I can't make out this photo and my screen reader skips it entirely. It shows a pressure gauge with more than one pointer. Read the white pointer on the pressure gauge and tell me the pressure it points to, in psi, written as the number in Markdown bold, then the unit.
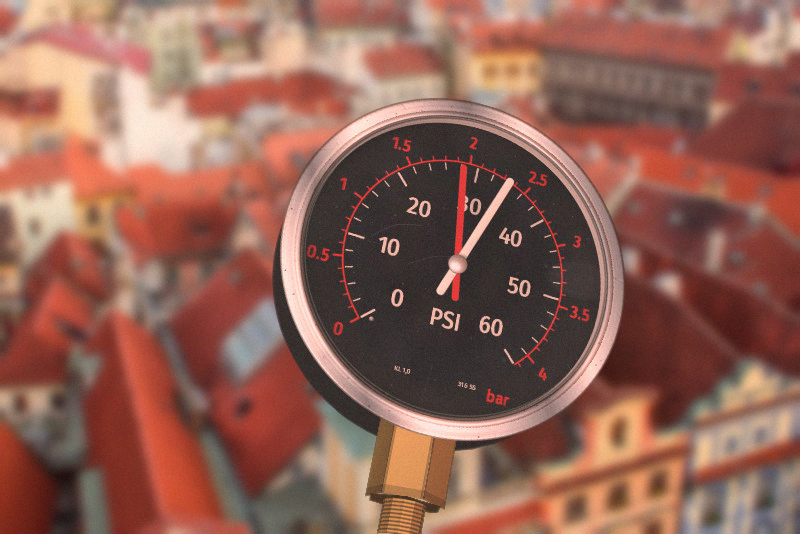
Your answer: **34** psi
